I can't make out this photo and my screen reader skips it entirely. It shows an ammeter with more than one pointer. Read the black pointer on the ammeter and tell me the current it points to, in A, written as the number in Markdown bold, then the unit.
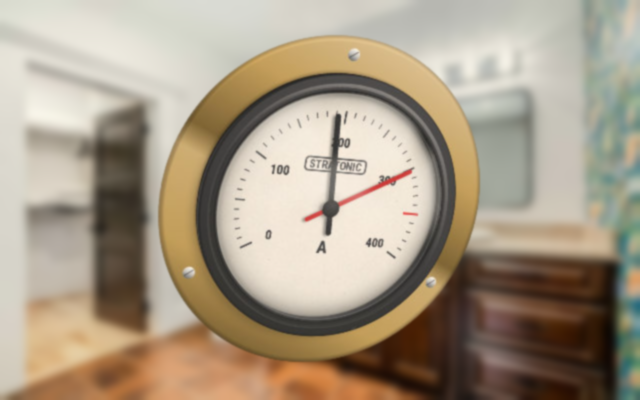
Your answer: **190** A
